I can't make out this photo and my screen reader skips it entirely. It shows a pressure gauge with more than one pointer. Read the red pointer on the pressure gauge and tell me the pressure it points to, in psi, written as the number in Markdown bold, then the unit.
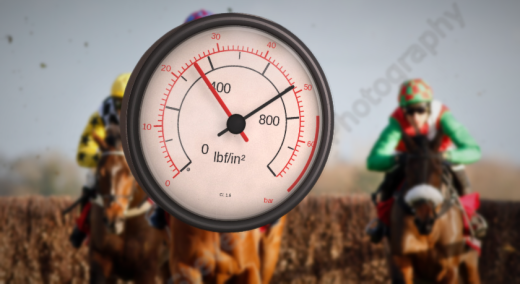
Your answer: **350** psi
